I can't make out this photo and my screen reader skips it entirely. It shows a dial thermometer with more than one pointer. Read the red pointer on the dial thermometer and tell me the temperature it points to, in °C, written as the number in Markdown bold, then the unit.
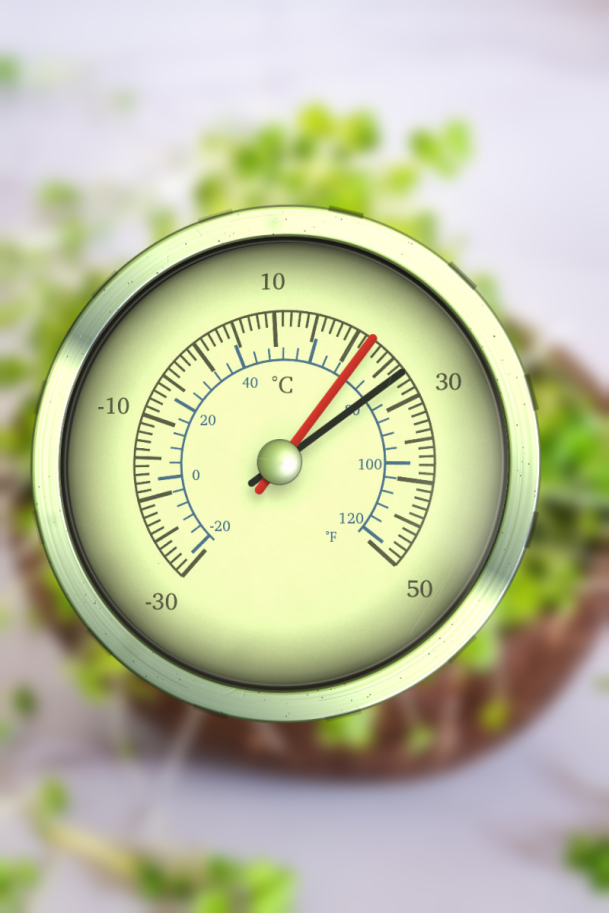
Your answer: **22** °C
